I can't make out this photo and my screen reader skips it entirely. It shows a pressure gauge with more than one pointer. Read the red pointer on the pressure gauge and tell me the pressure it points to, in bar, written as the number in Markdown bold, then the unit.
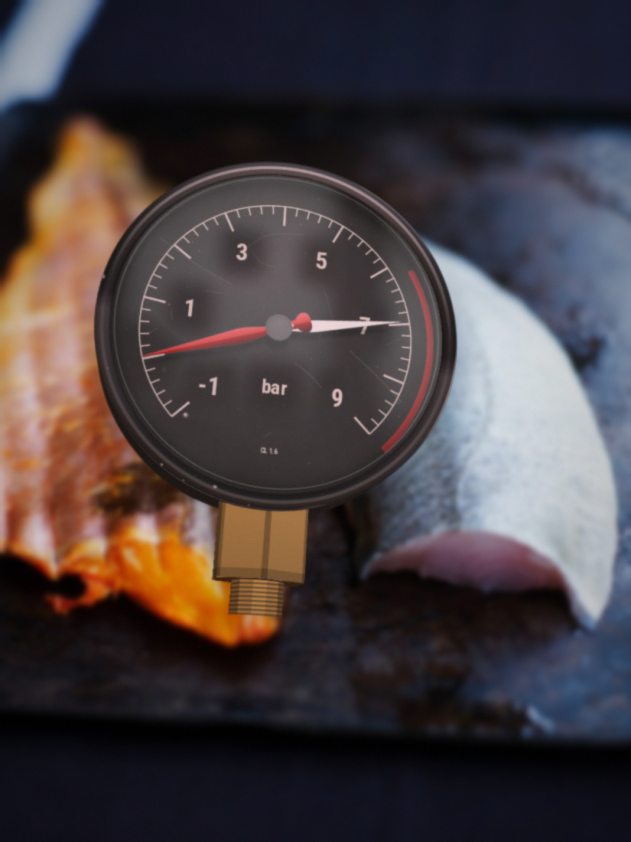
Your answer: **0** bar
